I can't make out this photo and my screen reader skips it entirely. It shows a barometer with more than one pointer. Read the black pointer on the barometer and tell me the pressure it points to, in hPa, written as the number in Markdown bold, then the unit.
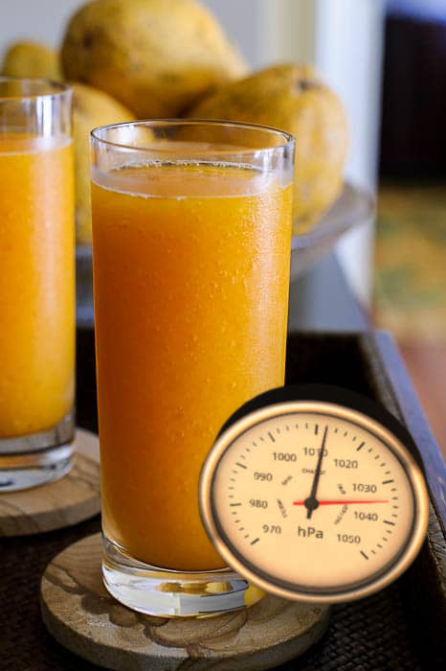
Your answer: **1012** hPa
